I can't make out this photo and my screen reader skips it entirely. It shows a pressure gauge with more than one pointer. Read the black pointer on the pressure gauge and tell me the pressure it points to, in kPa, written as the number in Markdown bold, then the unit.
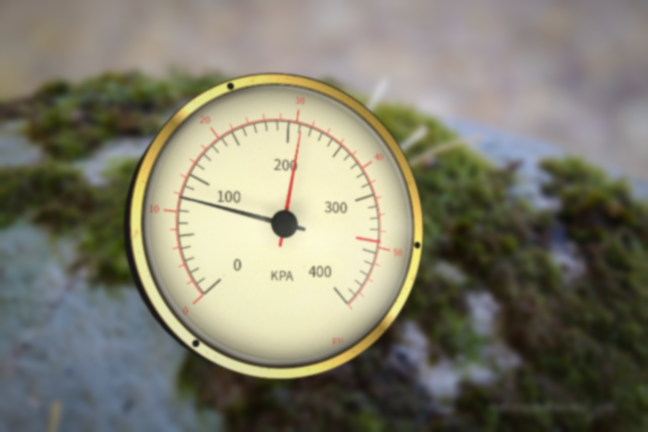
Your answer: **80** kPa
